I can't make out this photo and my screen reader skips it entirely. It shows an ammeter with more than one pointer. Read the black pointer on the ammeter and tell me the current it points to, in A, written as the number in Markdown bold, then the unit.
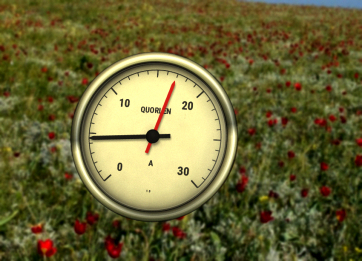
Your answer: **4.5** A
